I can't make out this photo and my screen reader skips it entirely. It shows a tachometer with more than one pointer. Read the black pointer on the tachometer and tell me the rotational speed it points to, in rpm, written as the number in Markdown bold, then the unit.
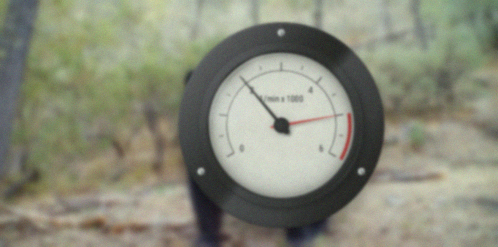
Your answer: **2000** rpm
